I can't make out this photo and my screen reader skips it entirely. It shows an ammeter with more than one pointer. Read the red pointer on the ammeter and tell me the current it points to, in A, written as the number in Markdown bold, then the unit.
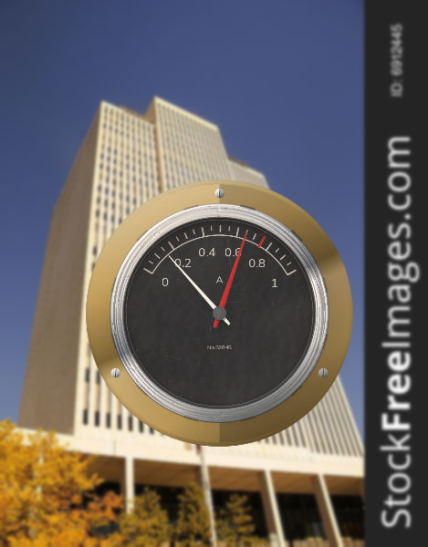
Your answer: **0.65** A
